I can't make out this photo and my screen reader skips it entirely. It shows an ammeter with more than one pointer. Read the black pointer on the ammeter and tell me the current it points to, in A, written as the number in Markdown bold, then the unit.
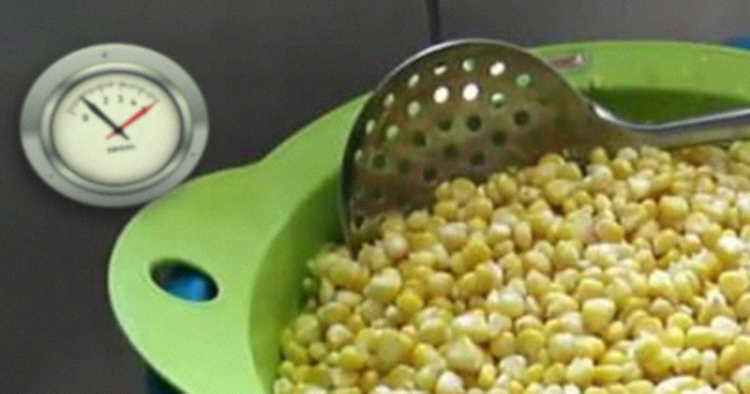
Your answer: **1** A
